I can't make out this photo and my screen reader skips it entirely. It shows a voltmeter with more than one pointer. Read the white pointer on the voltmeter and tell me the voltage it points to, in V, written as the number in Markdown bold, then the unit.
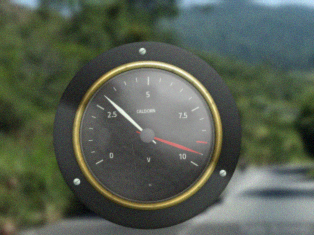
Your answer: **3** V
